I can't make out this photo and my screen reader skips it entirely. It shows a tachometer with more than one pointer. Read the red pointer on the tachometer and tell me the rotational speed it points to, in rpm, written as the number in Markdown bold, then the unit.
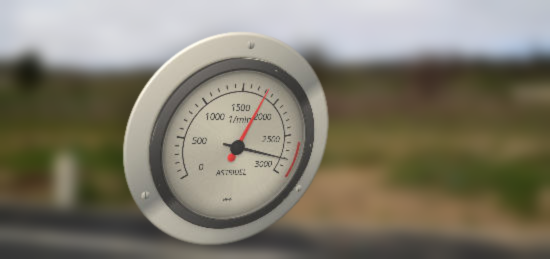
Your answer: **1800** rpm
